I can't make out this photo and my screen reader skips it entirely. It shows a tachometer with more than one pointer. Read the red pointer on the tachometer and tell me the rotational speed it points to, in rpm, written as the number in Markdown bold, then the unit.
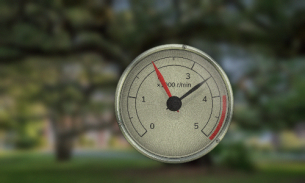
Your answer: **2000** rpm
